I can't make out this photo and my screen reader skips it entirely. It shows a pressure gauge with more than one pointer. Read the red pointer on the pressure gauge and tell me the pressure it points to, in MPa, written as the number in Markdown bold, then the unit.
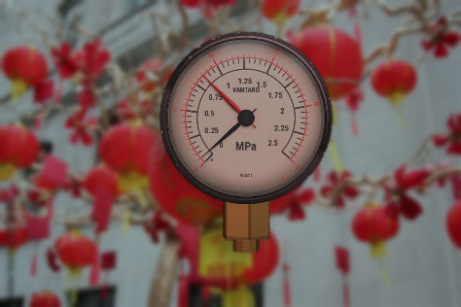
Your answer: **0.85** MPa
